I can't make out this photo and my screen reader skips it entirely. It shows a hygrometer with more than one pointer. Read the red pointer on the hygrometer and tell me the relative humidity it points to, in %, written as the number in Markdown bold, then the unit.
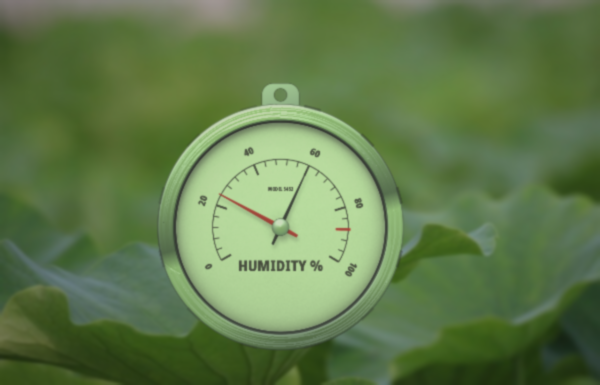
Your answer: **24** %
